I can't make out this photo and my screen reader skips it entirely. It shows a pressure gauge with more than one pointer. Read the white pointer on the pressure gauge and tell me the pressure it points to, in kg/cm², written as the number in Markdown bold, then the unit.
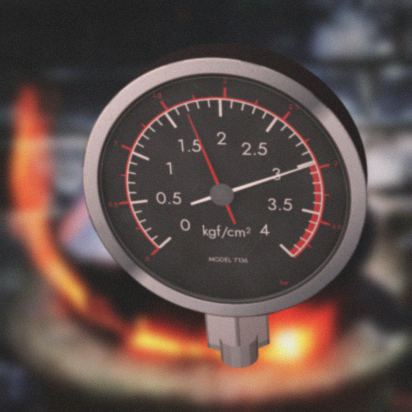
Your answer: **3** kg/cm²
